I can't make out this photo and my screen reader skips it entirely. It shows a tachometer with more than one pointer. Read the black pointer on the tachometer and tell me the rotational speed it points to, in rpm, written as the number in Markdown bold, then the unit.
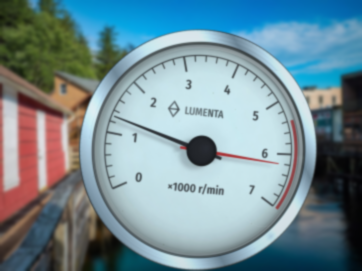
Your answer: **1300** rpm
